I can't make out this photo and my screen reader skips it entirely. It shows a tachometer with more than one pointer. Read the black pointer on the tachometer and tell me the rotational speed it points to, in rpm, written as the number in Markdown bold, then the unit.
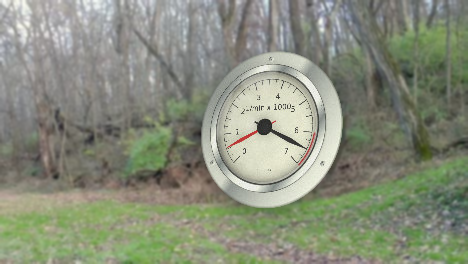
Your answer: **6500** rpm
